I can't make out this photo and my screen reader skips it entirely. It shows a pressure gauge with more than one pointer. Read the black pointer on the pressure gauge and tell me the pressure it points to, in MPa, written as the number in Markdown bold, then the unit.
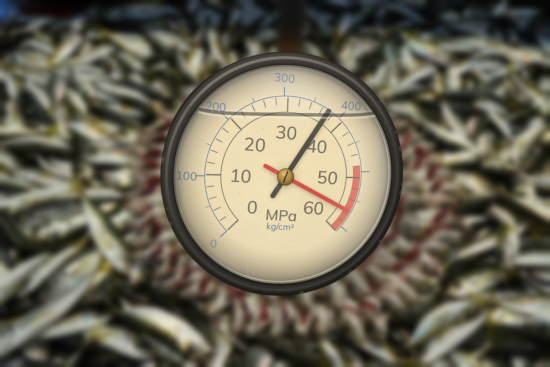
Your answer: **37** MPa
